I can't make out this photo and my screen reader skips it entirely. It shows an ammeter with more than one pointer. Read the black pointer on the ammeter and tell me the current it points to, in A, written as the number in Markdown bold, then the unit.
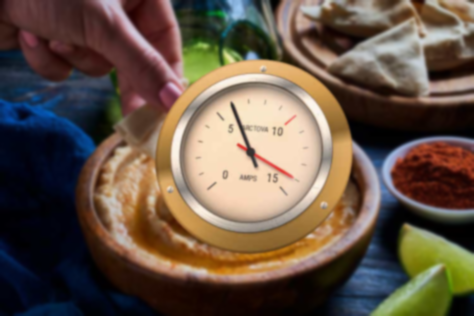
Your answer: **6** A
